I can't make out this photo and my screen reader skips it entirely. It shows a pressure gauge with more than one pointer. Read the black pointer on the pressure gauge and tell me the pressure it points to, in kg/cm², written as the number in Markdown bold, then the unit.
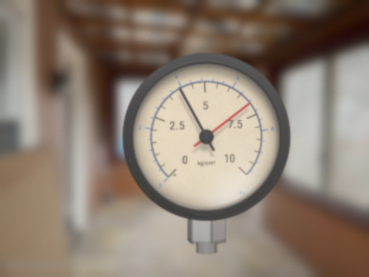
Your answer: **4** kg/cm²
